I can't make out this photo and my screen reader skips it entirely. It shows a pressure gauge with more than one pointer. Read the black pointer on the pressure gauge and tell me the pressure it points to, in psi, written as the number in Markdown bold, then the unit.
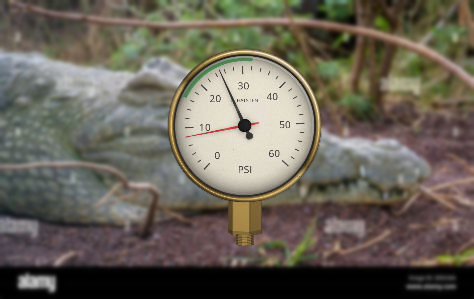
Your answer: **25** psi
